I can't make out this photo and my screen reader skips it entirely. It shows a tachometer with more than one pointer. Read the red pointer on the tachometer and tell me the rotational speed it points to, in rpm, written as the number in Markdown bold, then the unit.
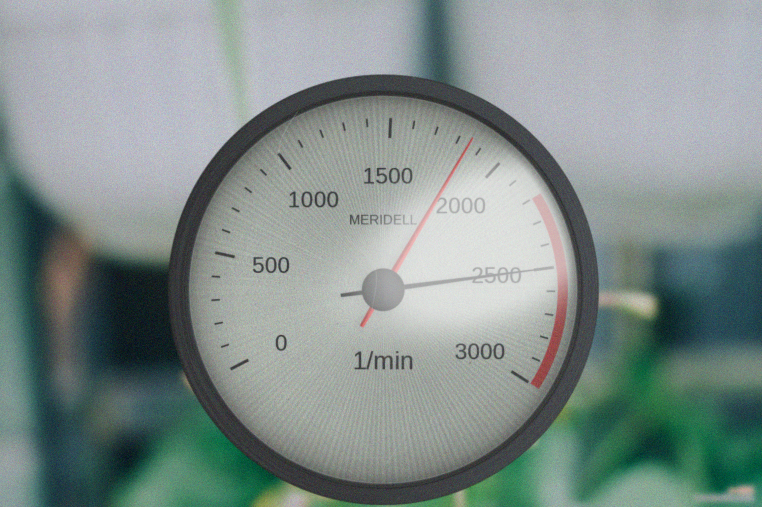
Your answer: **1850** rpm
